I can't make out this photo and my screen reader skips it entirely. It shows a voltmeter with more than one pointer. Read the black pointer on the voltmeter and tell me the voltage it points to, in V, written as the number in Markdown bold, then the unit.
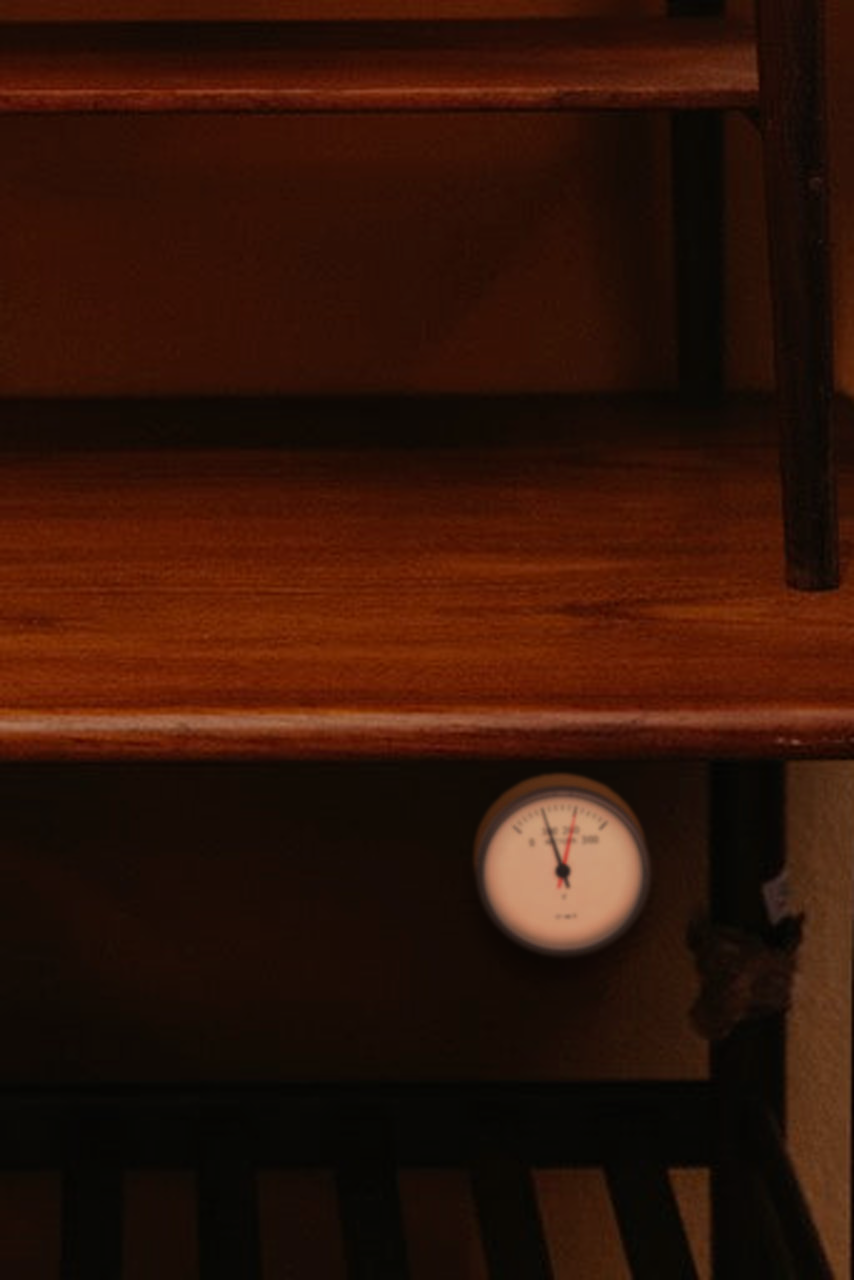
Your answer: **100** V
